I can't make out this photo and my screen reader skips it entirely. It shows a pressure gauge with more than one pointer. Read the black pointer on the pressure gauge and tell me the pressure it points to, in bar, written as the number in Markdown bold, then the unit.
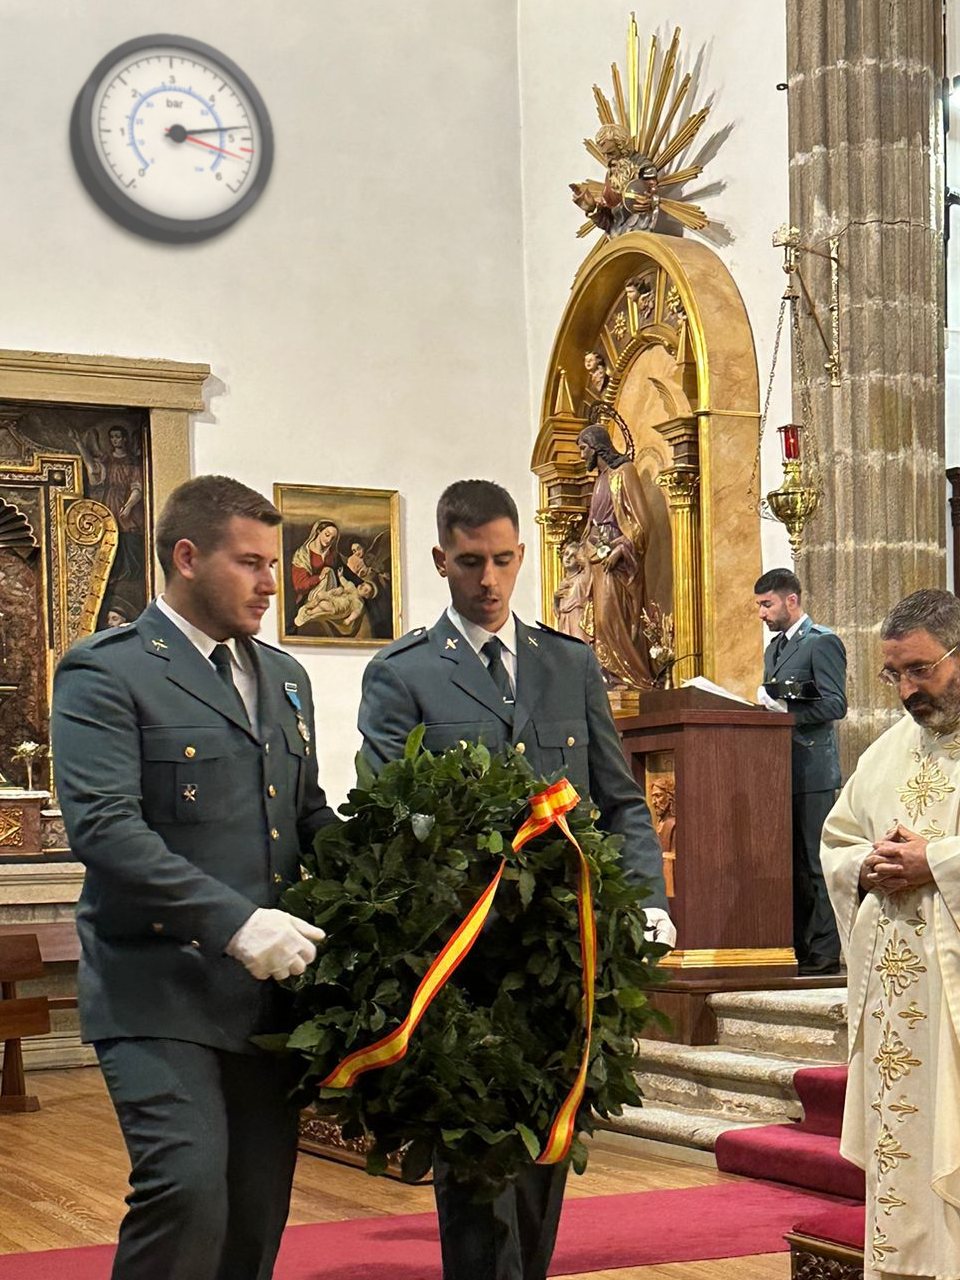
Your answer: **4.8** bar
